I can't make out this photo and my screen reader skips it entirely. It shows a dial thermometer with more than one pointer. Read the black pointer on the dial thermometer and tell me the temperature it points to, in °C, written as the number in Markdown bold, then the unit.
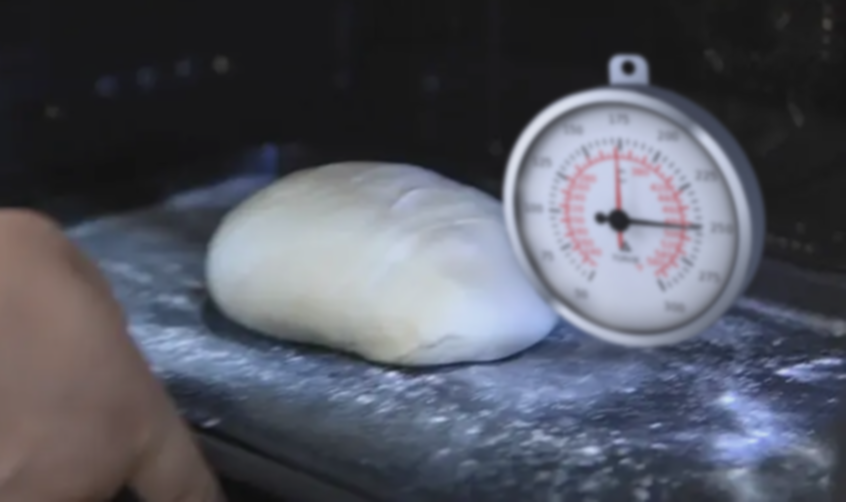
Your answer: **250** °C
